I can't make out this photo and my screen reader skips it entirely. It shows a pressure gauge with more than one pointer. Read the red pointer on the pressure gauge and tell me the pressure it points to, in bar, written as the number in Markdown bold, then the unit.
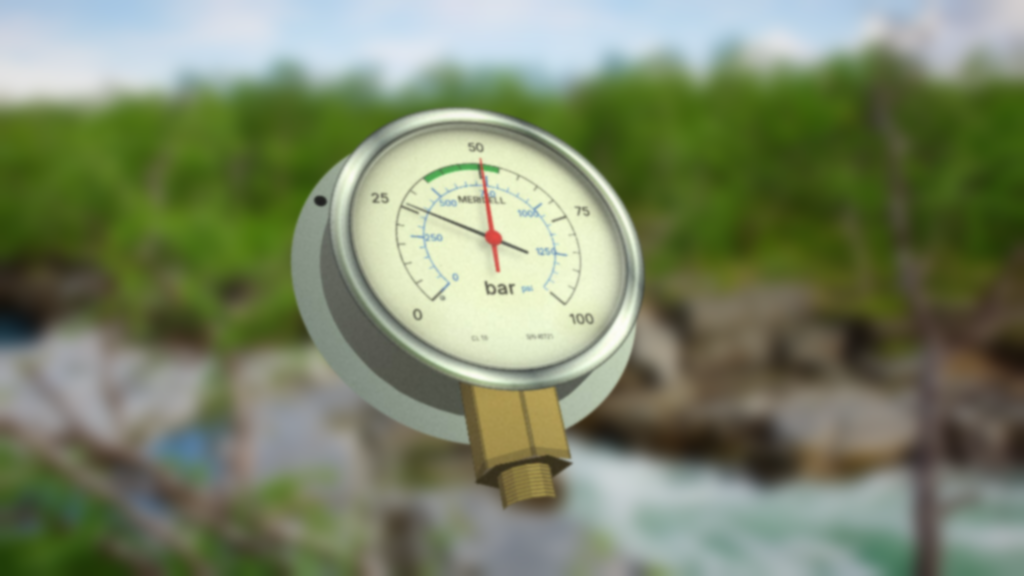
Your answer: **50** bar
